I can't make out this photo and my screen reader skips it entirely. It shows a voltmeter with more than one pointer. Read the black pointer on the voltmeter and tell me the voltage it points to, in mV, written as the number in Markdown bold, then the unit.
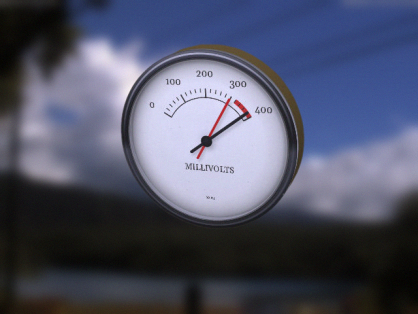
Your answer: **380** mV
